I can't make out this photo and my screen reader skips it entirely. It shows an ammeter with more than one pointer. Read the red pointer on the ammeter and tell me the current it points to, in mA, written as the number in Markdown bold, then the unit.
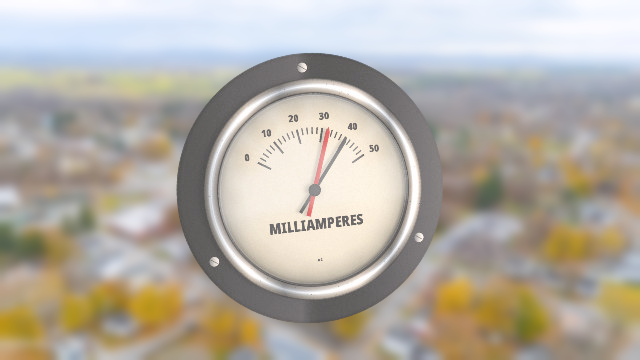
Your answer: **32** mA
